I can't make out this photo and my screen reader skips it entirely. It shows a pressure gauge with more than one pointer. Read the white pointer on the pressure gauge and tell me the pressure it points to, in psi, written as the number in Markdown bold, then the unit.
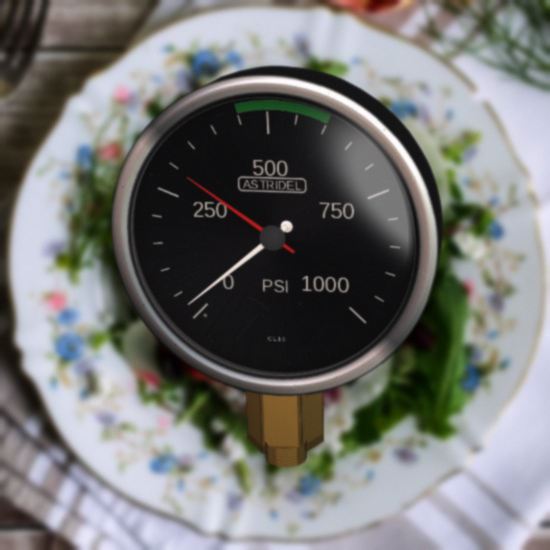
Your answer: **25** psi
